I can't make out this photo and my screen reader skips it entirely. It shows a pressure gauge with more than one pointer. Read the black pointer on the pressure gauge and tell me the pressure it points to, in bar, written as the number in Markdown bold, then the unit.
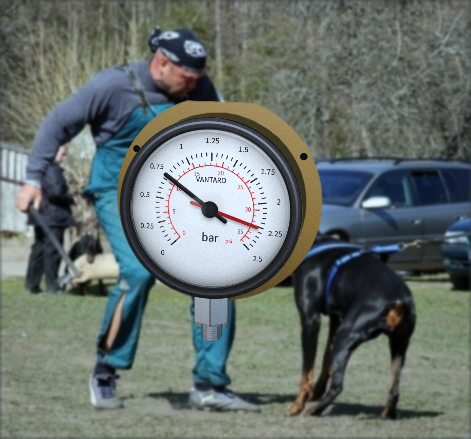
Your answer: **0.75** bar
